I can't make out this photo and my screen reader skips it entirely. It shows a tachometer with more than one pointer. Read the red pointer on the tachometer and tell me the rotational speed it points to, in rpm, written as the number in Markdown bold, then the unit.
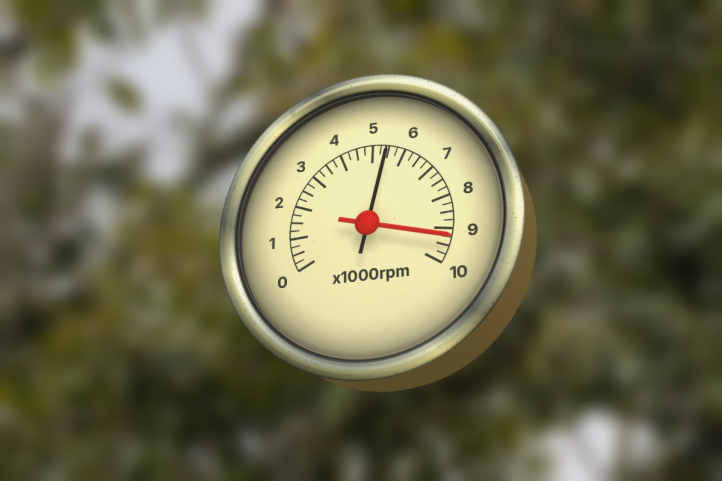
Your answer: **9250** rpm
